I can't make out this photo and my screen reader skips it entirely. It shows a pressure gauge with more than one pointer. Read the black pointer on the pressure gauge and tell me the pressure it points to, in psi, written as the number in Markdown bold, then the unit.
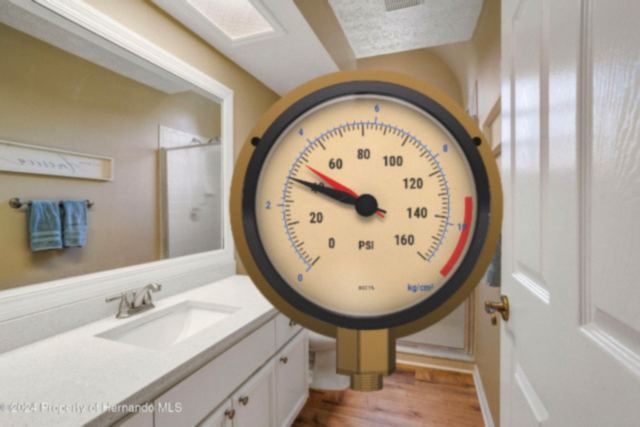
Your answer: **40** psi
